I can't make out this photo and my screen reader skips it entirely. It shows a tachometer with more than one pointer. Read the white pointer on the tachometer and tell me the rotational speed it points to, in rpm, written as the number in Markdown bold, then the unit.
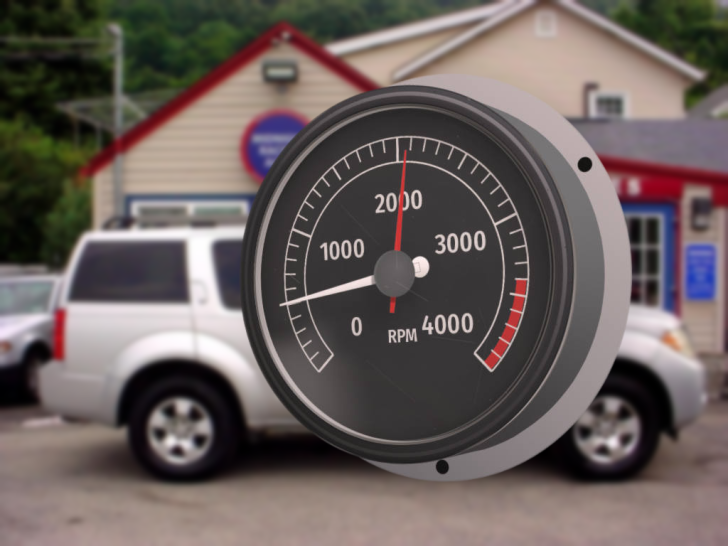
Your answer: **500** rpm
